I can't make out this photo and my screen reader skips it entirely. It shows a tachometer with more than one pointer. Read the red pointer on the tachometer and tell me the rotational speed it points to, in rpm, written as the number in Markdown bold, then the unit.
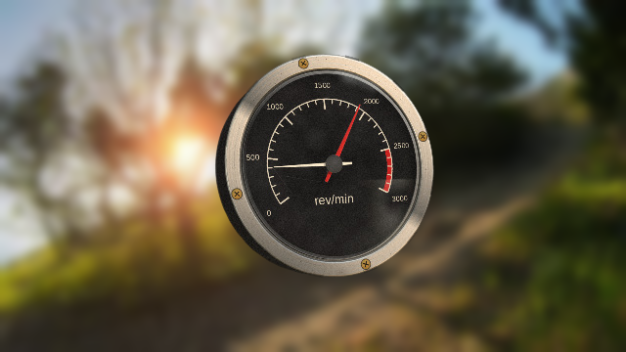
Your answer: **1900** rpm
